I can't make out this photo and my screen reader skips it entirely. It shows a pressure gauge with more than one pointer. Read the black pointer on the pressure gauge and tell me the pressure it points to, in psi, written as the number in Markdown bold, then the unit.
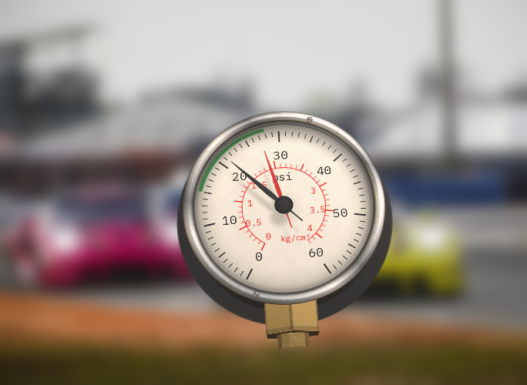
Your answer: **21** psi
